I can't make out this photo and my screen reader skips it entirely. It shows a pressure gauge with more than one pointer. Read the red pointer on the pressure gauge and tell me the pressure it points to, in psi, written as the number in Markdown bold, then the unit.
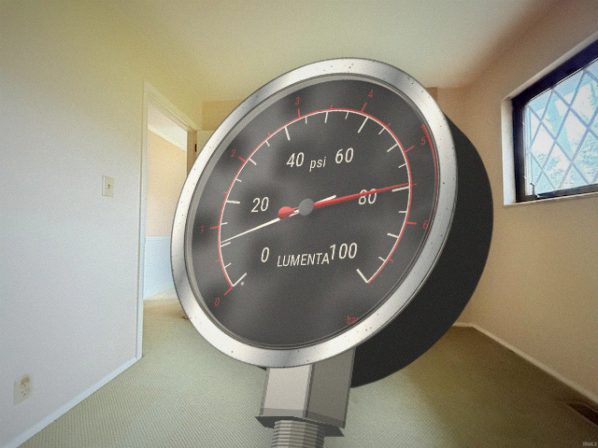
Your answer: **80** psi
